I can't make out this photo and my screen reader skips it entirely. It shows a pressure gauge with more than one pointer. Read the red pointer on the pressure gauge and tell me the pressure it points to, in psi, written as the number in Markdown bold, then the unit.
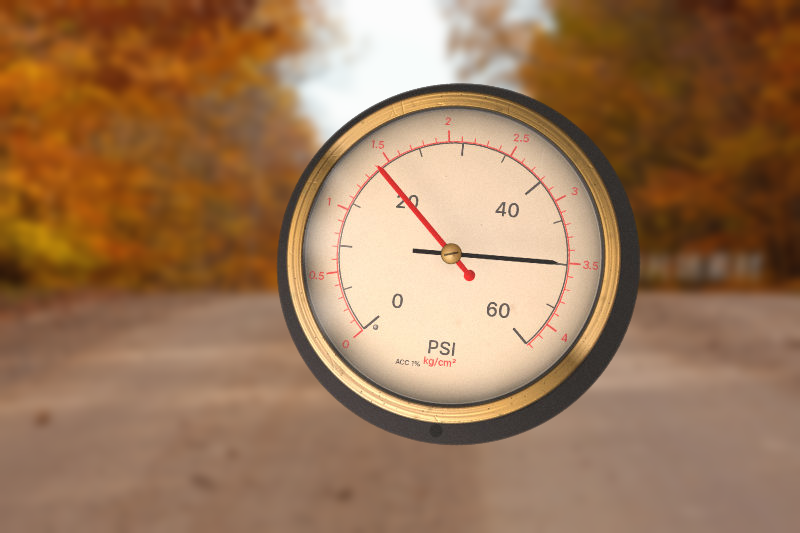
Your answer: **20** psi
